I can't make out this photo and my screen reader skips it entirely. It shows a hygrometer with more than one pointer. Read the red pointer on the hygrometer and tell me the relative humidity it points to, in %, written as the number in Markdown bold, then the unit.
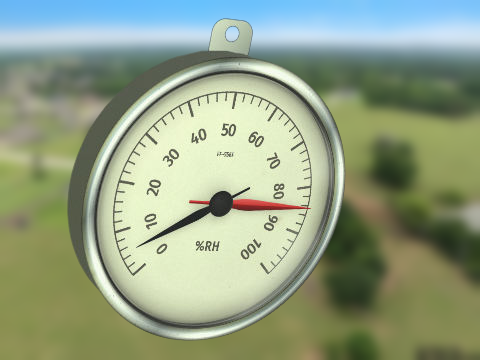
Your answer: **84** %
